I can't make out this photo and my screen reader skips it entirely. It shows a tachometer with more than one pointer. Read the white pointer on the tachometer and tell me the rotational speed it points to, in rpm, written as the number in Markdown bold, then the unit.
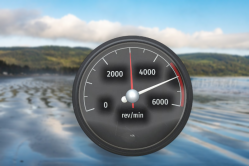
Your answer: **5000** rpm
